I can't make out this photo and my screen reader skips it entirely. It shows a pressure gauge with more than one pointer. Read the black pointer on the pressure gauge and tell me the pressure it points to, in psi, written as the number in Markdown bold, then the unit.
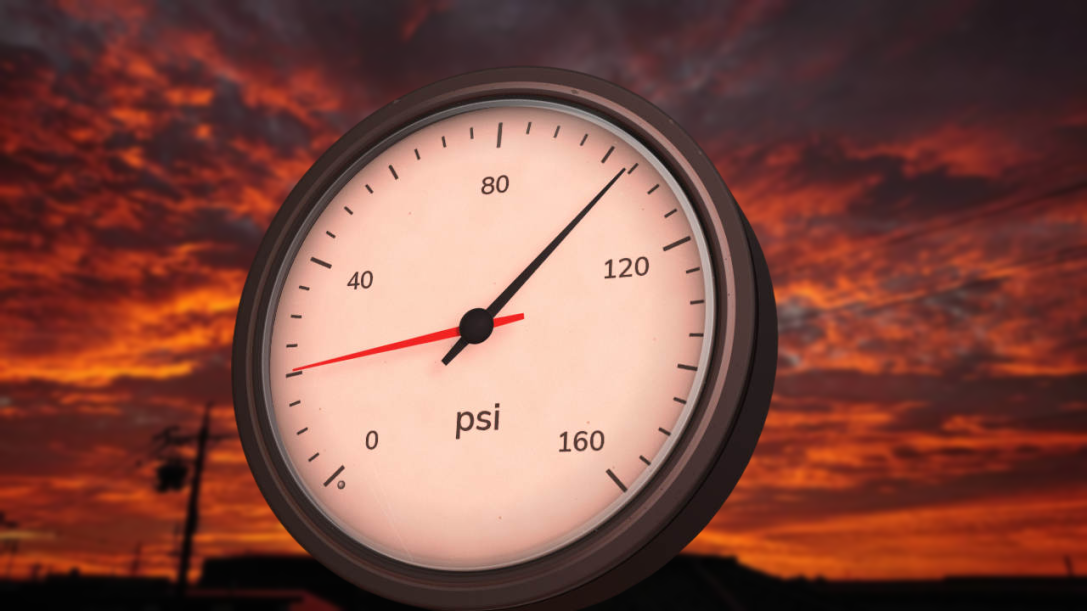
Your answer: **105** psi
